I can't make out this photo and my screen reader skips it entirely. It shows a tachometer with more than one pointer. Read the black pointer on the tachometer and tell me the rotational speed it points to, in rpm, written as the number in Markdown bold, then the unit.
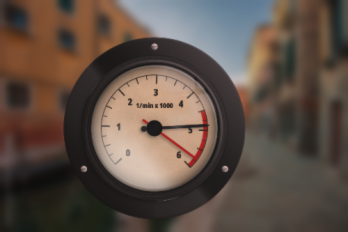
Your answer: **4875** rpm
